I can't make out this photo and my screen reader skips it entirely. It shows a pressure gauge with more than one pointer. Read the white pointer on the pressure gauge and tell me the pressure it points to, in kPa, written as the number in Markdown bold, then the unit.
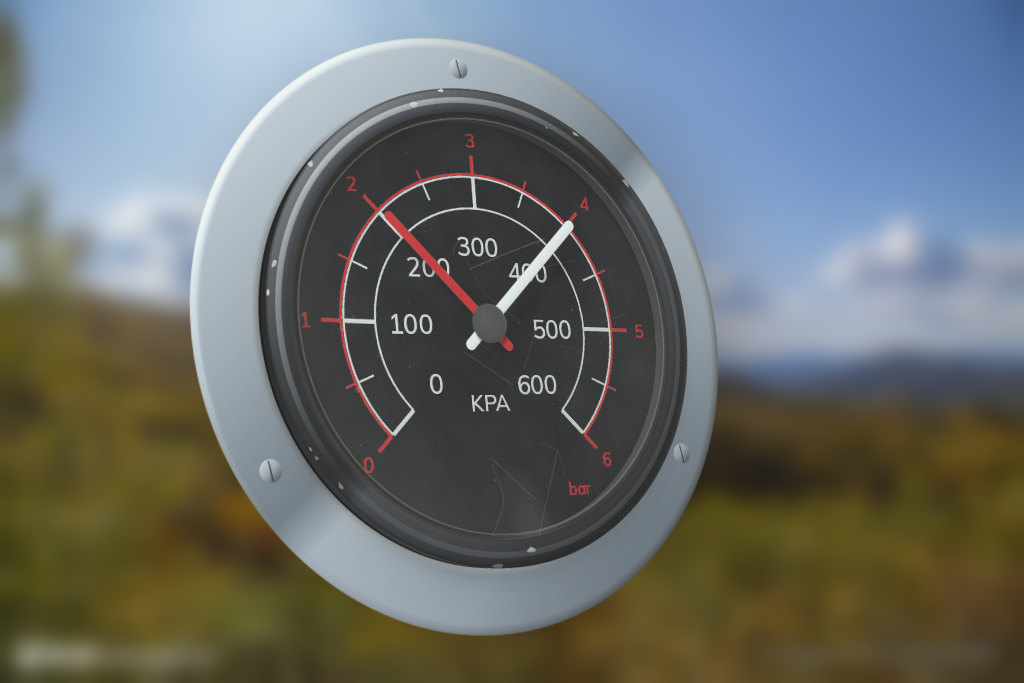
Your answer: **400** kPa
